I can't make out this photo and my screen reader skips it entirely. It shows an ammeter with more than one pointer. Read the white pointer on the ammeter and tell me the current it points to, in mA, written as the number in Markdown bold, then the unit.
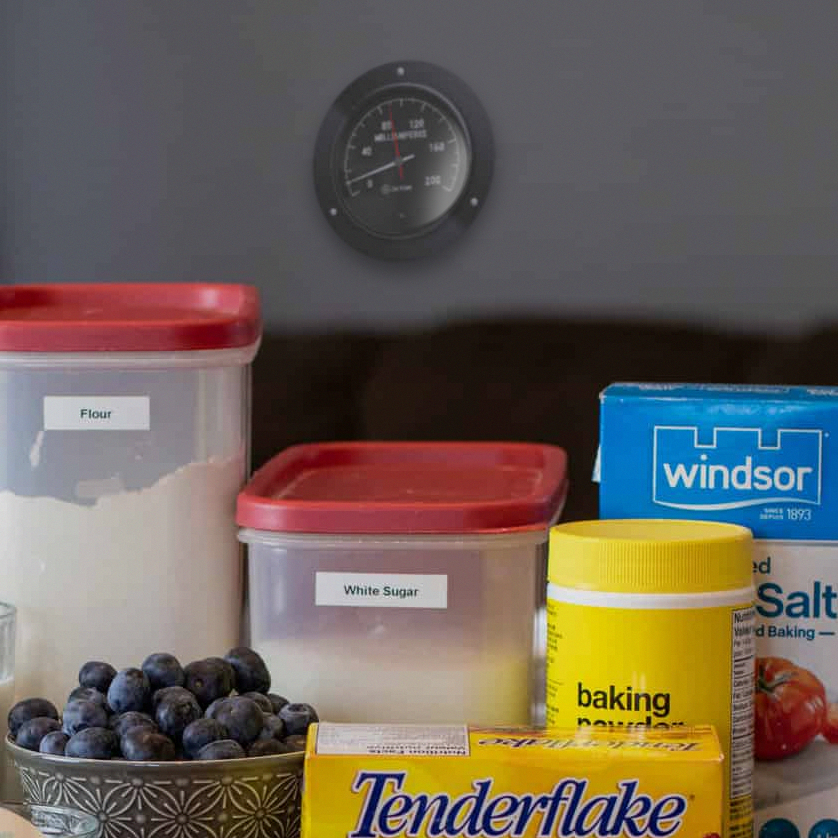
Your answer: **10** mA
